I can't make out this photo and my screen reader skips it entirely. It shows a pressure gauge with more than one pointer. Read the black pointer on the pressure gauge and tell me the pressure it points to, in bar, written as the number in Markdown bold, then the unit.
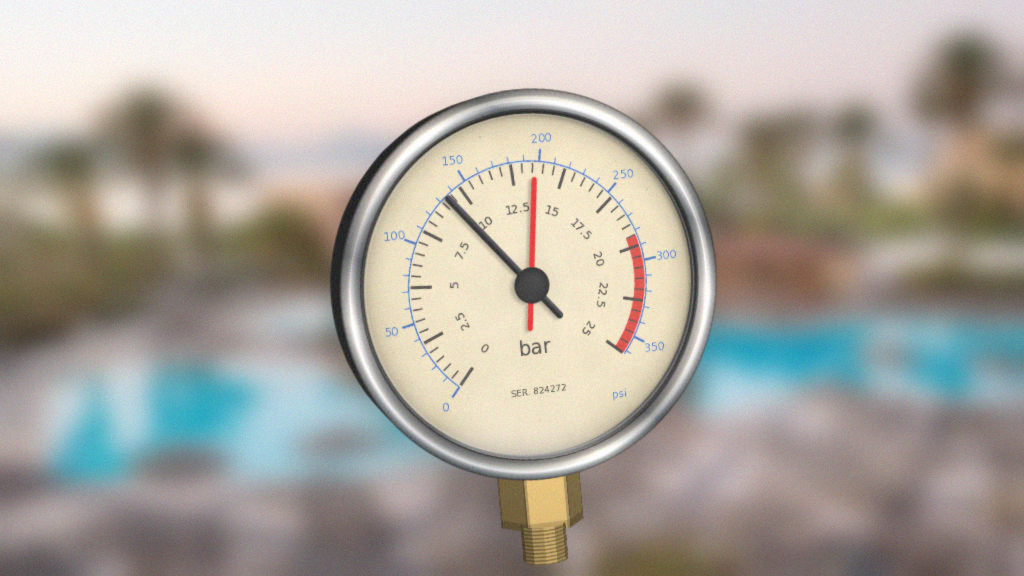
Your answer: **9.25** bar
